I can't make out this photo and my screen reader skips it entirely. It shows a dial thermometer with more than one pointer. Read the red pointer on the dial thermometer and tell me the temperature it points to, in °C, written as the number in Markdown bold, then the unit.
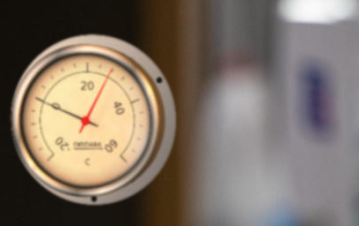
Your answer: **28** °C
